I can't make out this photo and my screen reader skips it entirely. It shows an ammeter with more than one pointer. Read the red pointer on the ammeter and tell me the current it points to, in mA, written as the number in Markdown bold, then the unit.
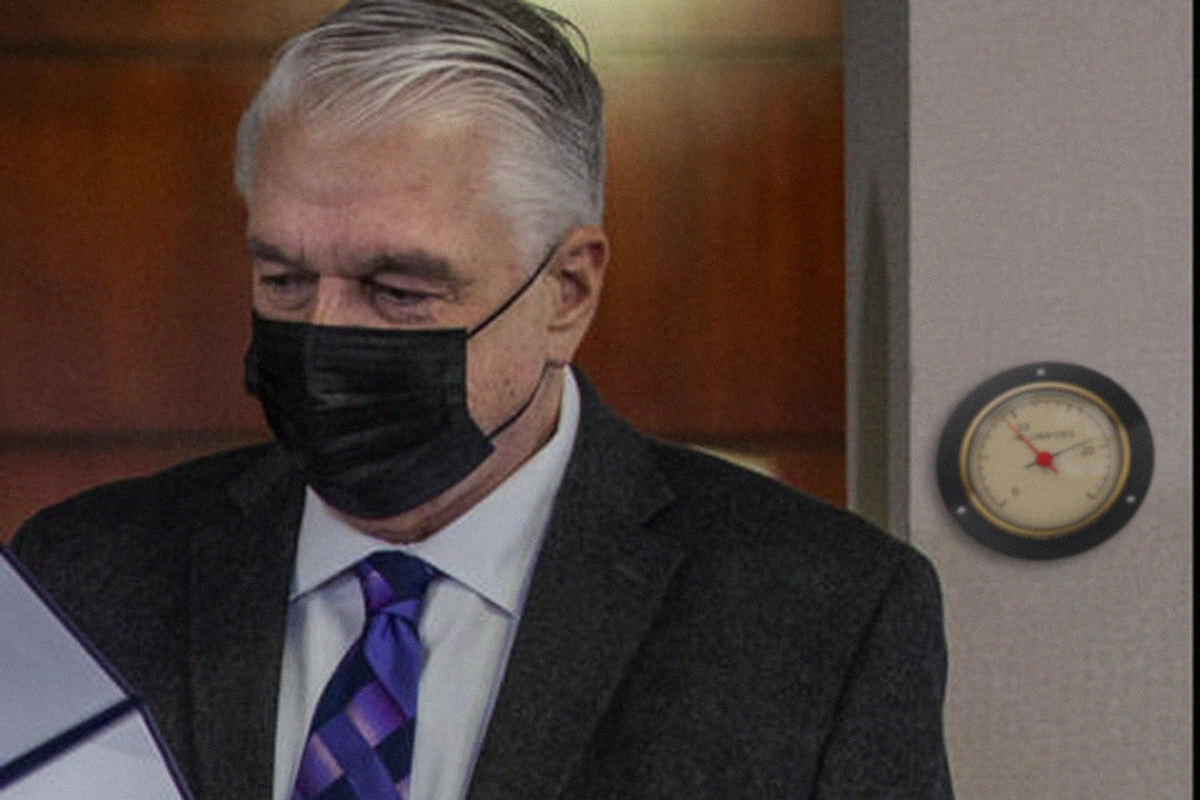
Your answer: **9** mA
